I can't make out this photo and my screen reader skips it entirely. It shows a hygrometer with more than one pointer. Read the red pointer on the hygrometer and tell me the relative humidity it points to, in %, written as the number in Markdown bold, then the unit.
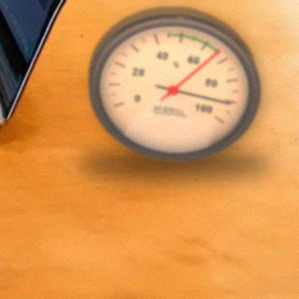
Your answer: **65** %
